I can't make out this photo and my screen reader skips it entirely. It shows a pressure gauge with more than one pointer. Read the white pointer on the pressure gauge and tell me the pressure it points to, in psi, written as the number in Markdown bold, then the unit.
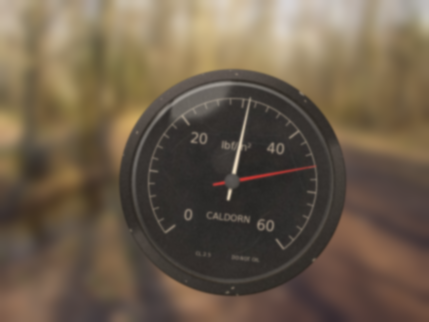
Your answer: **31** psi
